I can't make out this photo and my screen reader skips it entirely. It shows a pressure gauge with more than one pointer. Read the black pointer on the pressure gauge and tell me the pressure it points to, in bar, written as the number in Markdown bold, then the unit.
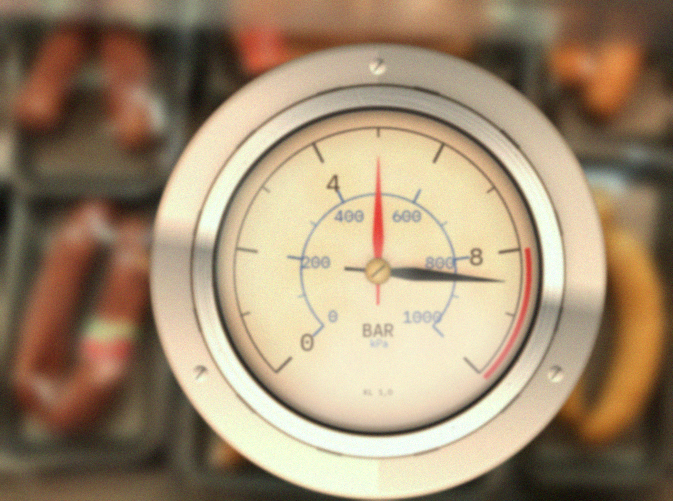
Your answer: **8.5** bar
